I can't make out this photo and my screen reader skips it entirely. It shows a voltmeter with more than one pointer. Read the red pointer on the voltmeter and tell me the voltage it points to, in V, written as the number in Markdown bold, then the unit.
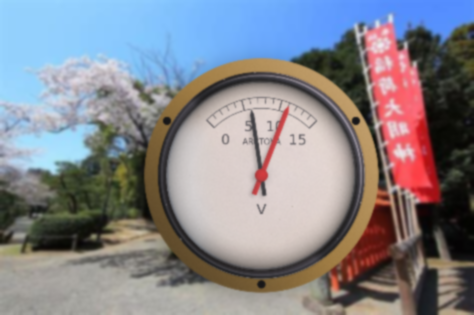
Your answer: **11** V
